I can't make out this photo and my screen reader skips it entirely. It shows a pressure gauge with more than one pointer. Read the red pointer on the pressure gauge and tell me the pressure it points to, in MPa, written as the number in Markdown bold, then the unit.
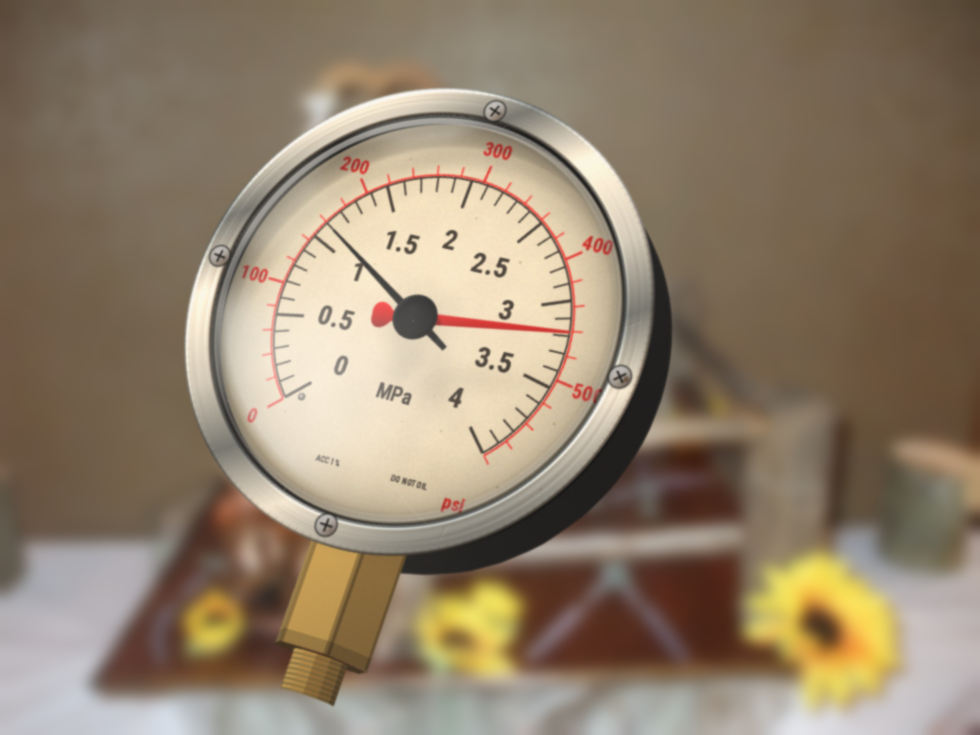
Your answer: **3.2** MPa
